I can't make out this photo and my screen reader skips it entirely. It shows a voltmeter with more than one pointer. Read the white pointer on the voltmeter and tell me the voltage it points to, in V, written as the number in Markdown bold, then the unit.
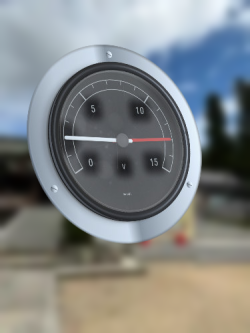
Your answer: **2** V
